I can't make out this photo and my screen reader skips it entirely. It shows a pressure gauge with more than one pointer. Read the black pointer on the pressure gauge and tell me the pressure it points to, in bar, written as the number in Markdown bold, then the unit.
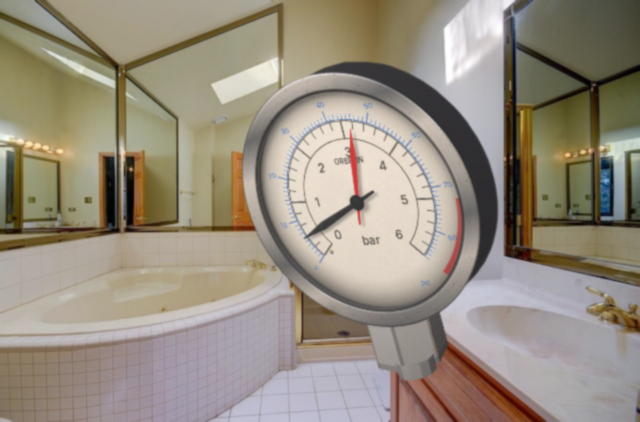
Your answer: **0.4** bar
